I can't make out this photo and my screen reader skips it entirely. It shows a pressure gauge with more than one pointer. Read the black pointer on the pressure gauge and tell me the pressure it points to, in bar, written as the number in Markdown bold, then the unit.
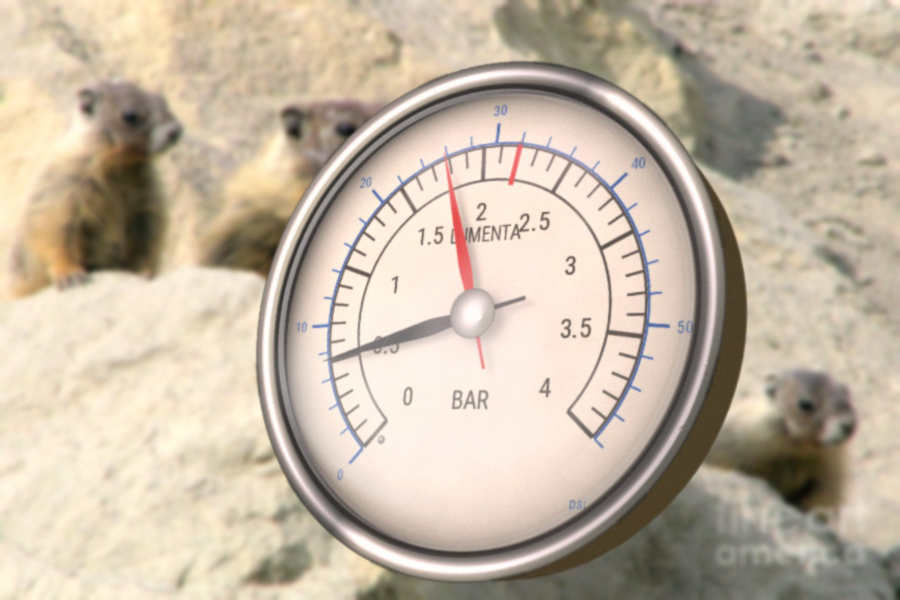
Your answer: **0.5** bar
